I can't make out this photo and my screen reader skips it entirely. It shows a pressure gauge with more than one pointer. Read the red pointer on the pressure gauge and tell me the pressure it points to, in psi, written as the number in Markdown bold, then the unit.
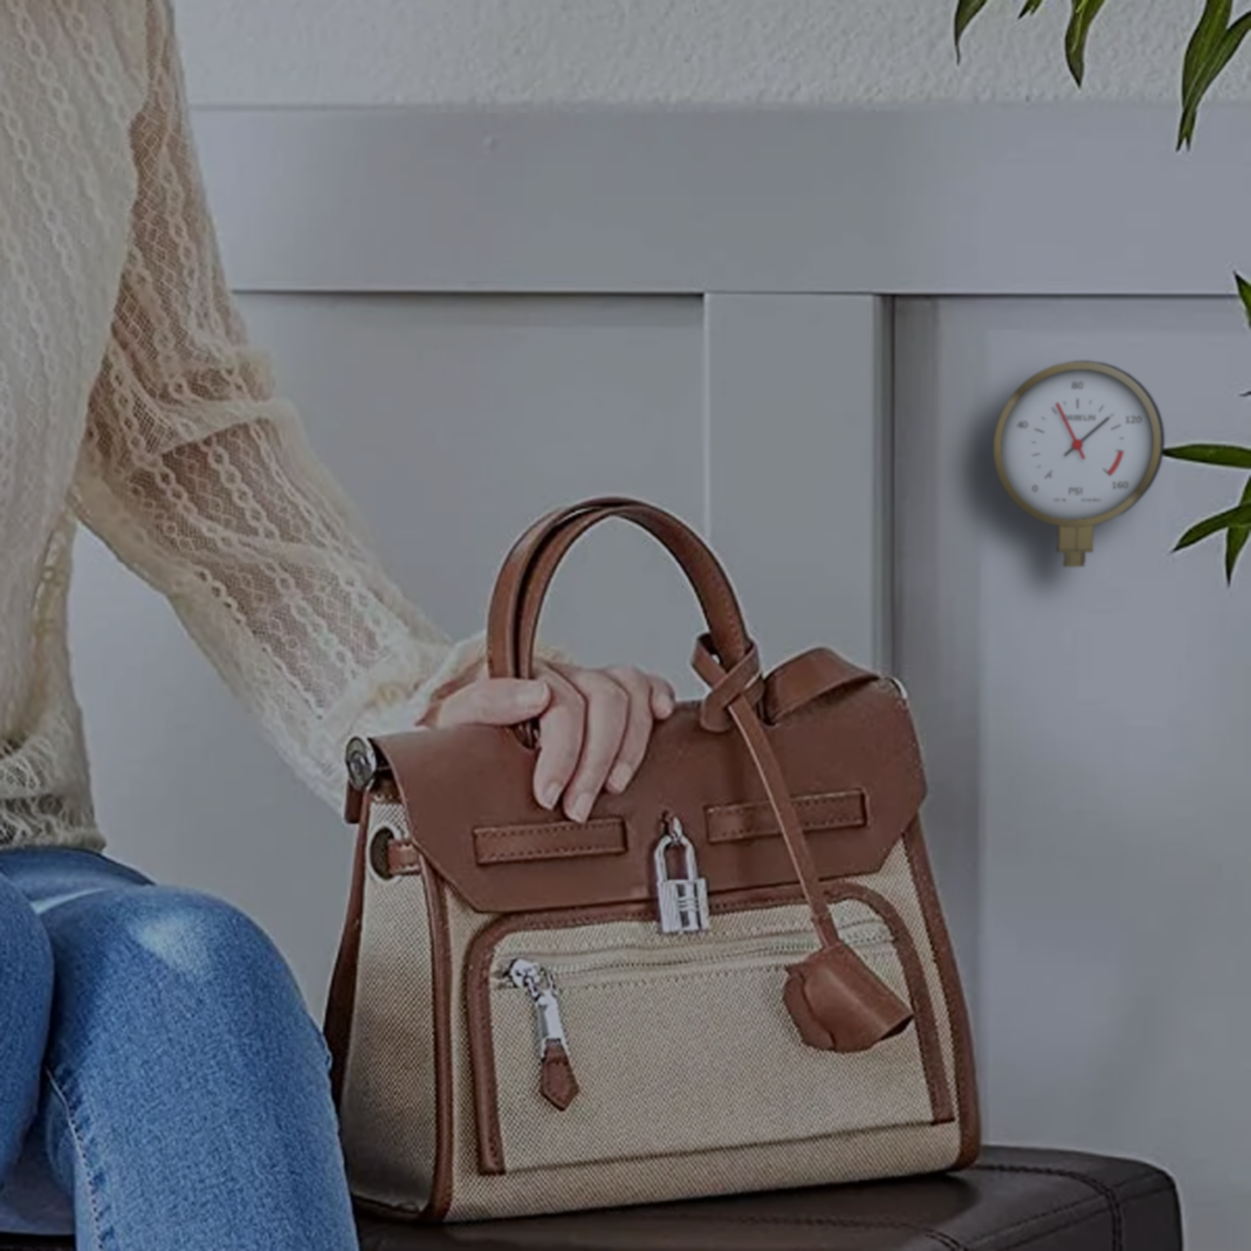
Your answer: **65** psi
